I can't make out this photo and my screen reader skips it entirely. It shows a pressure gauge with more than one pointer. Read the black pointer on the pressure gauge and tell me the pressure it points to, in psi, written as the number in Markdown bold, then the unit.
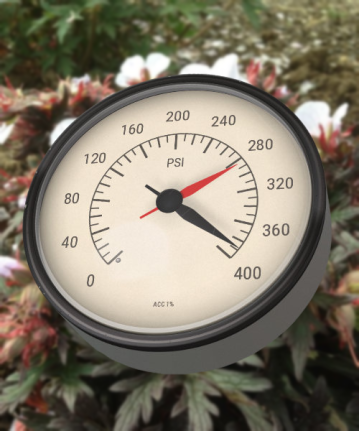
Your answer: **390** psi
